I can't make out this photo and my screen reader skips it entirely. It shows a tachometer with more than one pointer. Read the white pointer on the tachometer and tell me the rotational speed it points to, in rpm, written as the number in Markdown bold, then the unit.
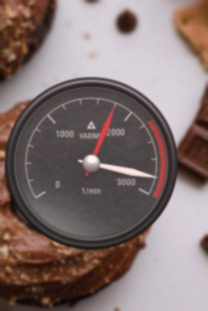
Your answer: **2800** rpm
